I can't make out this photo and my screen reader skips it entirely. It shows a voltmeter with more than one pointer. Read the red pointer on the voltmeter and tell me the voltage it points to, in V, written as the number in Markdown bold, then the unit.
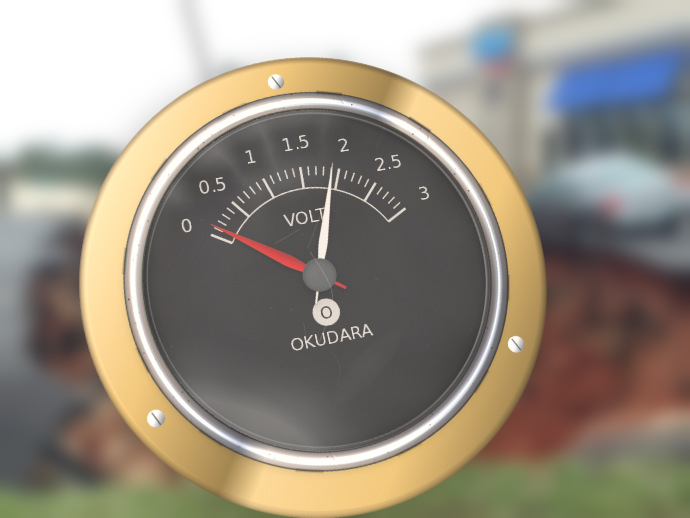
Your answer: **0.1** V
